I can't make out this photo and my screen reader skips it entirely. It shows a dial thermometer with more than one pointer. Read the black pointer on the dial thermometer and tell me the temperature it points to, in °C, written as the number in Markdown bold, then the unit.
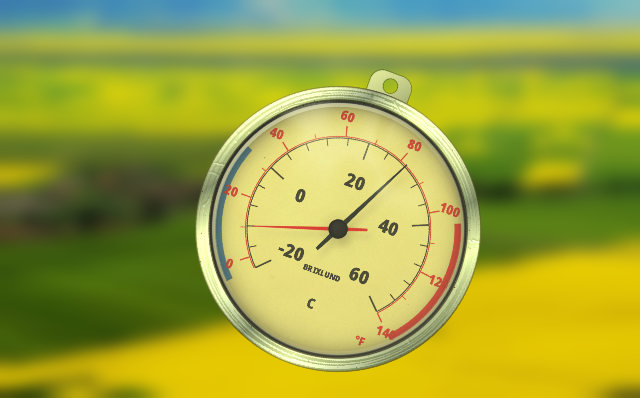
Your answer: **28** °C
